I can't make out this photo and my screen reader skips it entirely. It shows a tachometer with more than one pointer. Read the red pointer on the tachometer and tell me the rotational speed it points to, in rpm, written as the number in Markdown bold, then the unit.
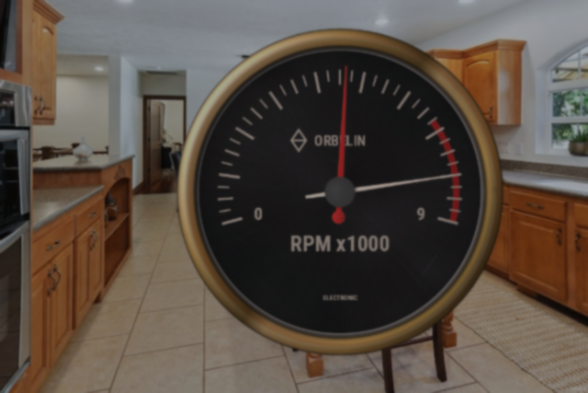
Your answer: **4625** rpm
